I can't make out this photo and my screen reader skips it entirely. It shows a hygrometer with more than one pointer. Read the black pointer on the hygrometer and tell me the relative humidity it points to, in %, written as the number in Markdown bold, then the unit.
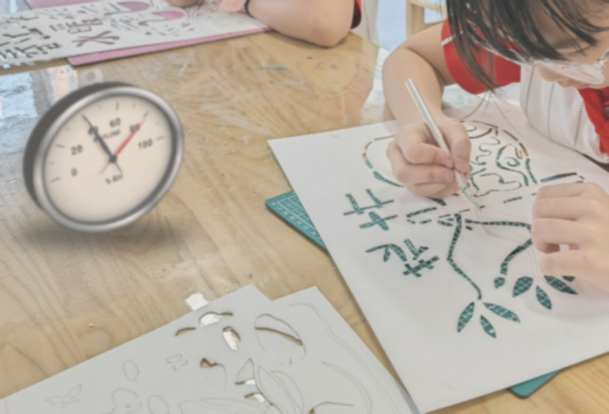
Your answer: **40** %
